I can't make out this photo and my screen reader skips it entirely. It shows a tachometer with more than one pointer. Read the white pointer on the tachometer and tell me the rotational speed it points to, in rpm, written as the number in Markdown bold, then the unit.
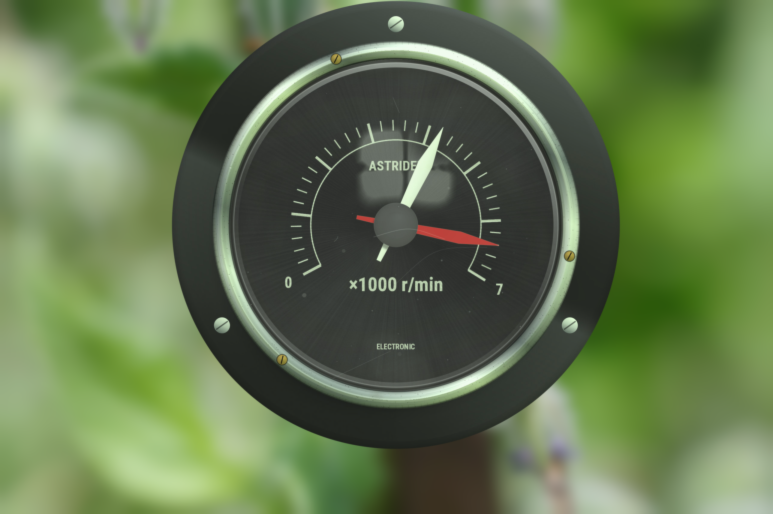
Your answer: **4200** rpm
